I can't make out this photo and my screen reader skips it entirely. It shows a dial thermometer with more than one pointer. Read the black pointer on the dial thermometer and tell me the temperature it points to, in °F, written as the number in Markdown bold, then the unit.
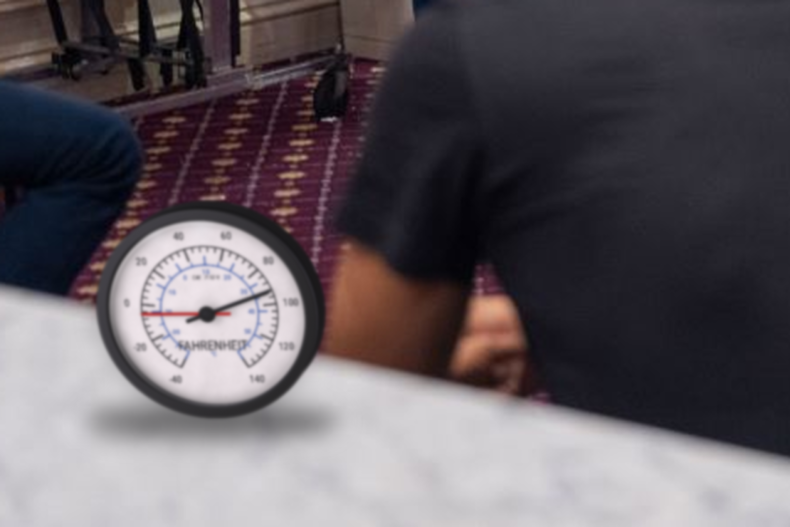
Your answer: **92** °F
